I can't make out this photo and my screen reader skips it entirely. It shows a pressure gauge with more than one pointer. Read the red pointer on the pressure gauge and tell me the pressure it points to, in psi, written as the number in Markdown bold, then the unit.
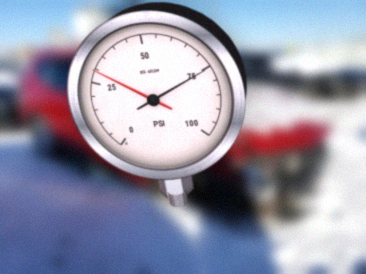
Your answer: **30** psi
